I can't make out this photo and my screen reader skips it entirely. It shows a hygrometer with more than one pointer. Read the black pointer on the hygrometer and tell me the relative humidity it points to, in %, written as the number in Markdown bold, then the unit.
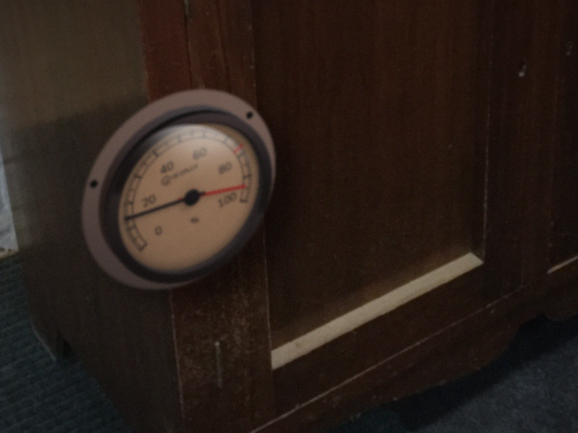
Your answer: **15** %
